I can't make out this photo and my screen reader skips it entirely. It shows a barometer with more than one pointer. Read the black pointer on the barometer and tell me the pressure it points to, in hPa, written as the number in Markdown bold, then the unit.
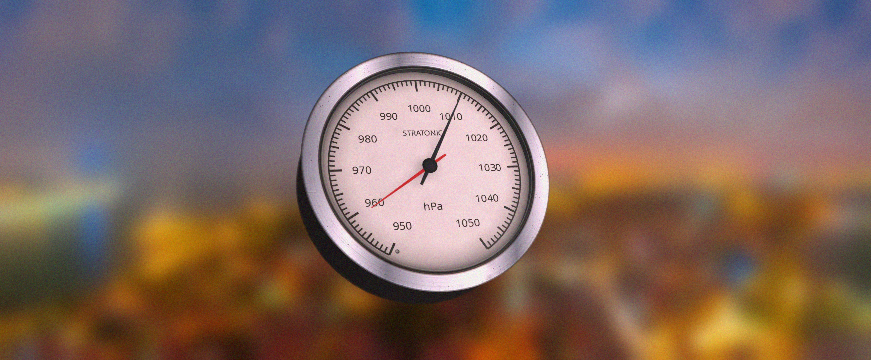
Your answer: **1010** hPa
